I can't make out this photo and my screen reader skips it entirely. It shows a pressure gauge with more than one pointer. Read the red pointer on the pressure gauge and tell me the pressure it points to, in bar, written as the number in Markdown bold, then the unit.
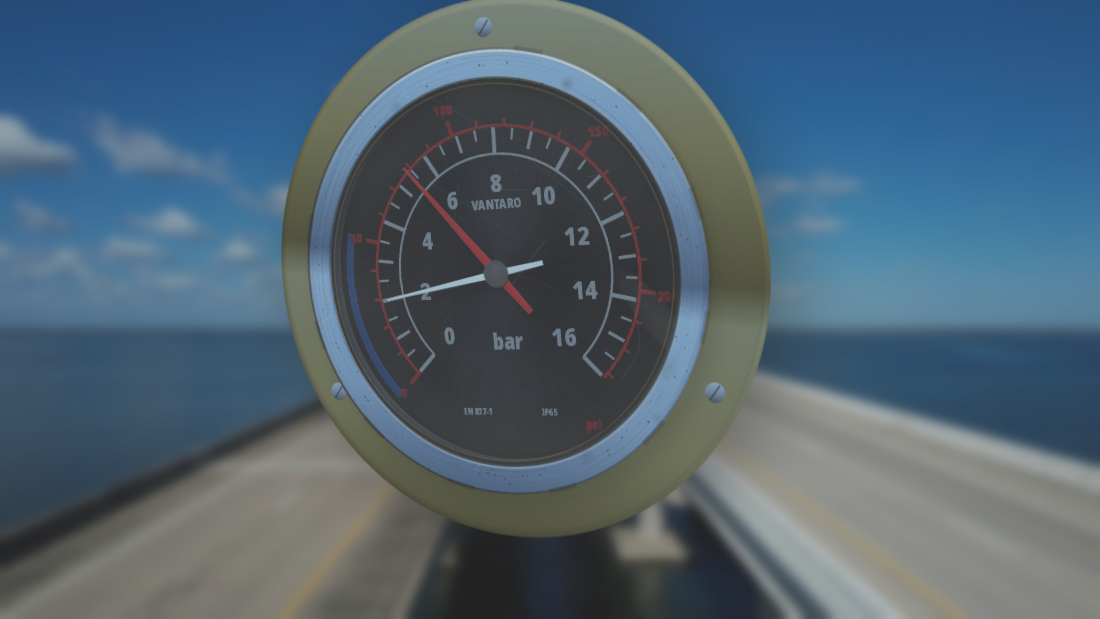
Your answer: **5.5** bar
